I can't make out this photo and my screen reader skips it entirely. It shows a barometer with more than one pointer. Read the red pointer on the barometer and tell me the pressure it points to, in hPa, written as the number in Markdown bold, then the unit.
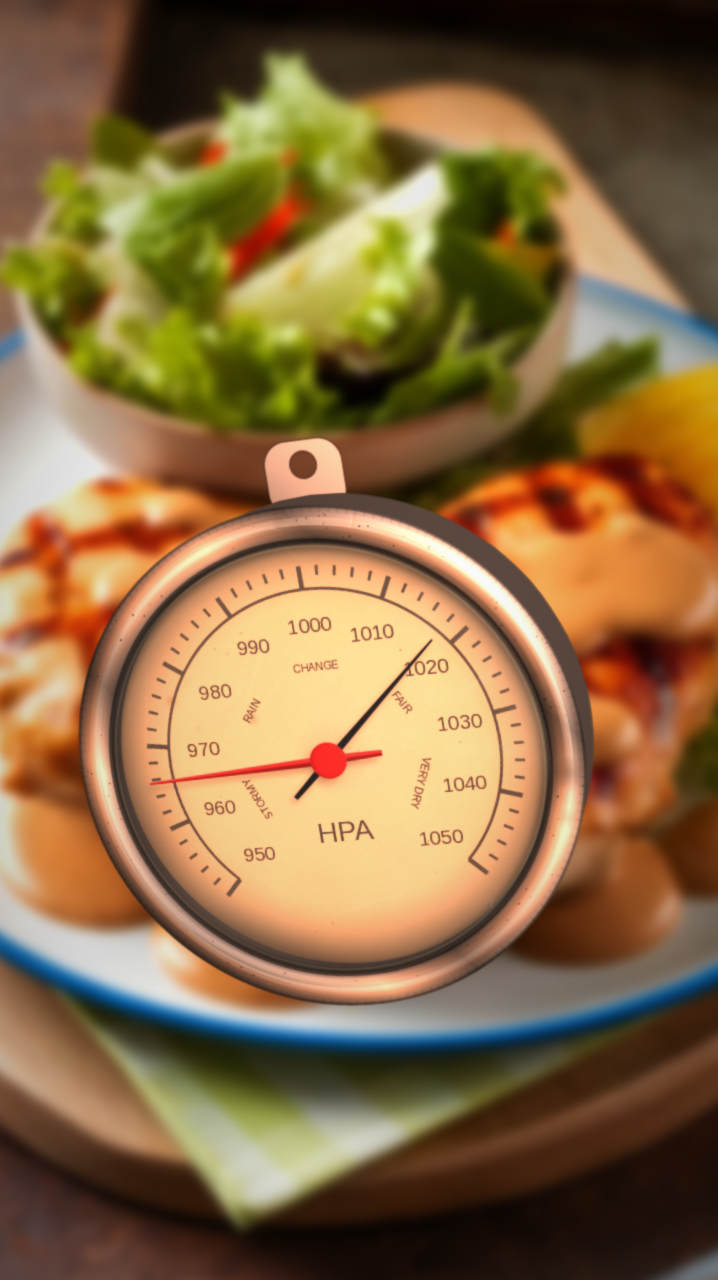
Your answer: **966** hPa
